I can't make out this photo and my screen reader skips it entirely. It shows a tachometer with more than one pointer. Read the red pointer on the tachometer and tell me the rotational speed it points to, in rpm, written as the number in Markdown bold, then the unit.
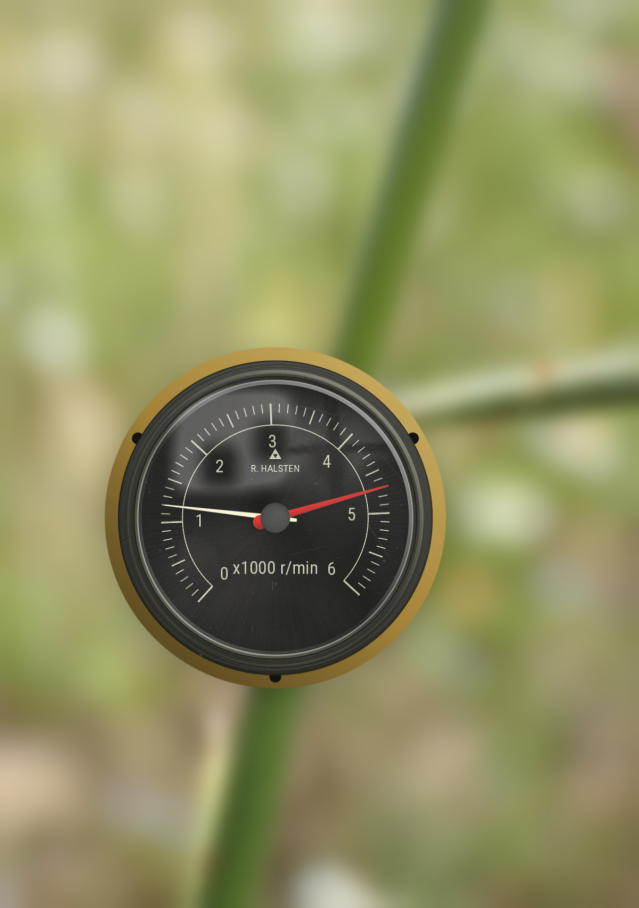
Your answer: **4700** rpm
